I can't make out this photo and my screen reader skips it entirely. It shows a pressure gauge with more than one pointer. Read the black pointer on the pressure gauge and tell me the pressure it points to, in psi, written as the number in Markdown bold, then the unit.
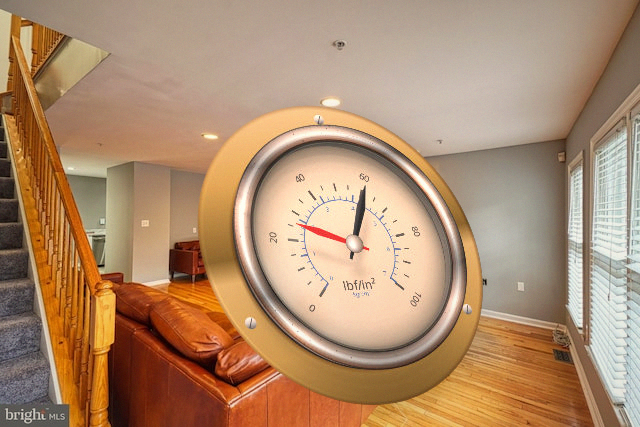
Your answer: **60** psi
